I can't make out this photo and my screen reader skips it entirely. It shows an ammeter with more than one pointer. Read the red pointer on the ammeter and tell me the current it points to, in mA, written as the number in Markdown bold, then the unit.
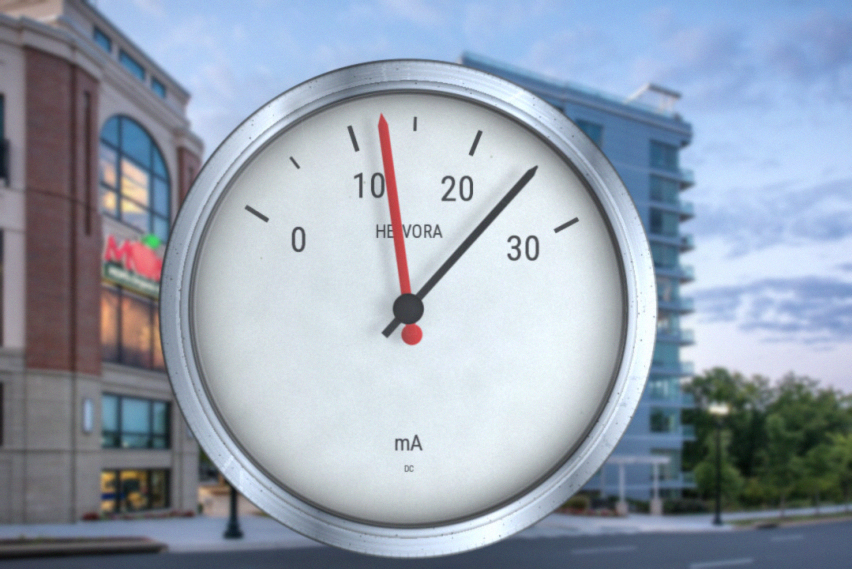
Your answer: **12.5** mA
